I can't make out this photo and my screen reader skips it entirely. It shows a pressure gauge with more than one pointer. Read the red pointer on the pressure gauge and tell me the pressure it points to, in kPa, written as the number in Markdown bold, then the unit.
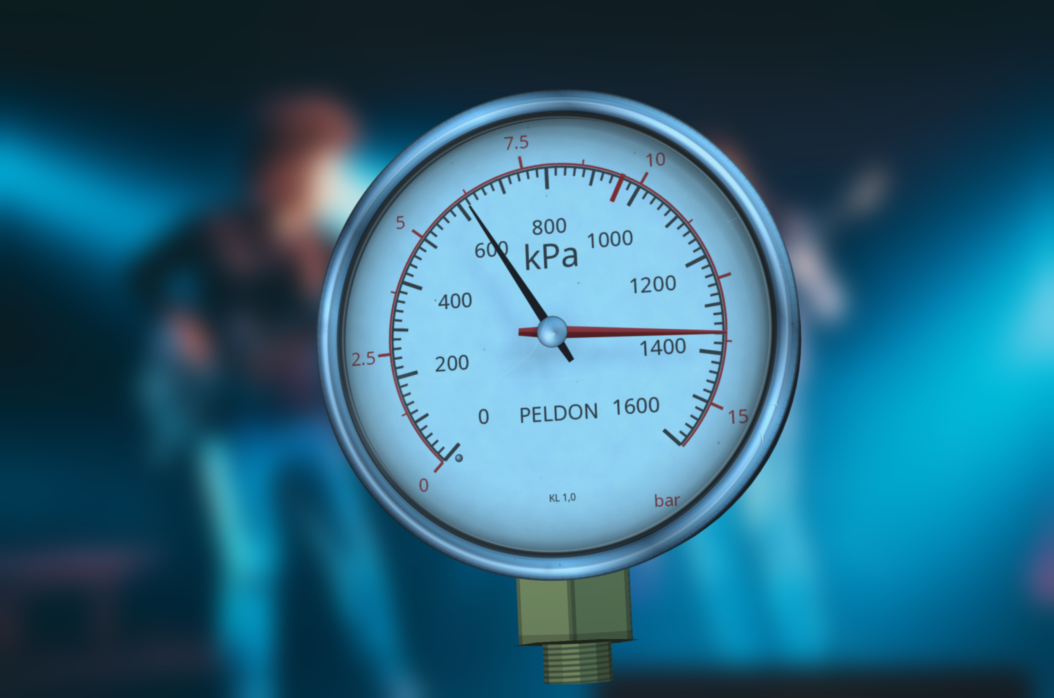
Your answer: **1360** kPa
